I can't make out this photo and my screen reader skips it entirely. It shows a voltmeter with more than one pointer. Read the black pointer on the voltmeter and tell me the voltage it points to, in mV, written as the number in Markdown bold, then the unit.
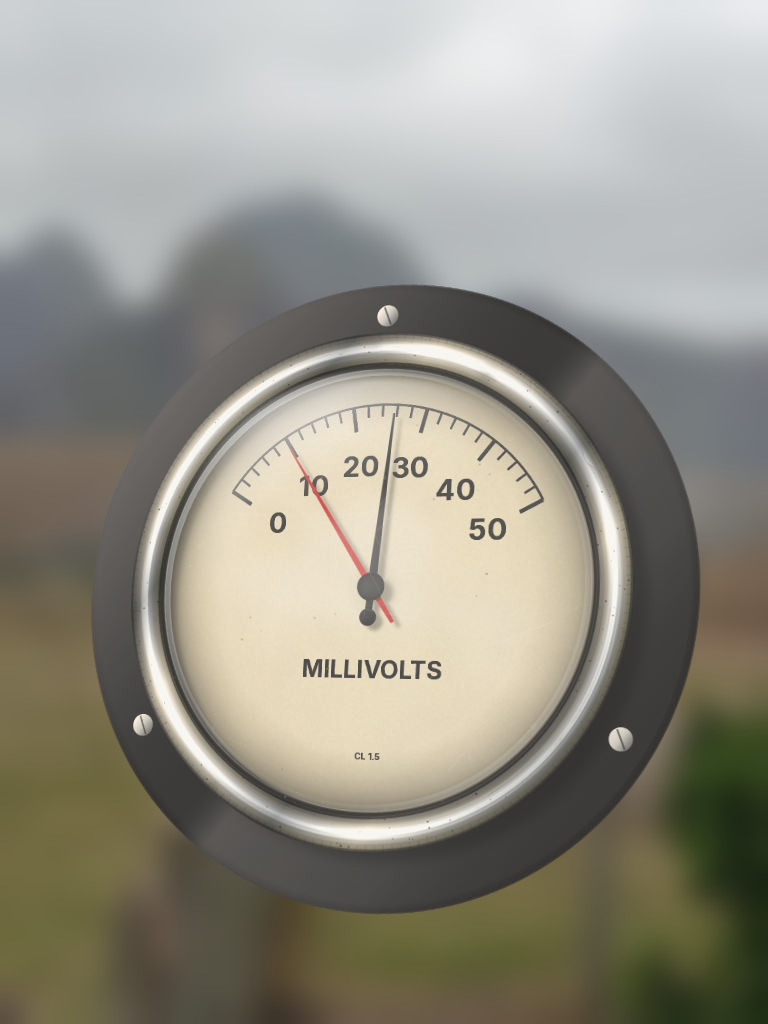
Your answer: **26** mV
